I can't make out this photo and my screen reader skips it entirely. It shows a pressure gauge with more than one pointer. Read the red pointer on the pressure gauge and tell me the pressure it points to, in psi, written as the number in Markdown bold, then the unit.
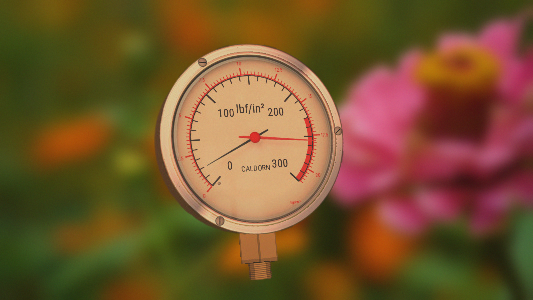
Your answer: **255** psi
